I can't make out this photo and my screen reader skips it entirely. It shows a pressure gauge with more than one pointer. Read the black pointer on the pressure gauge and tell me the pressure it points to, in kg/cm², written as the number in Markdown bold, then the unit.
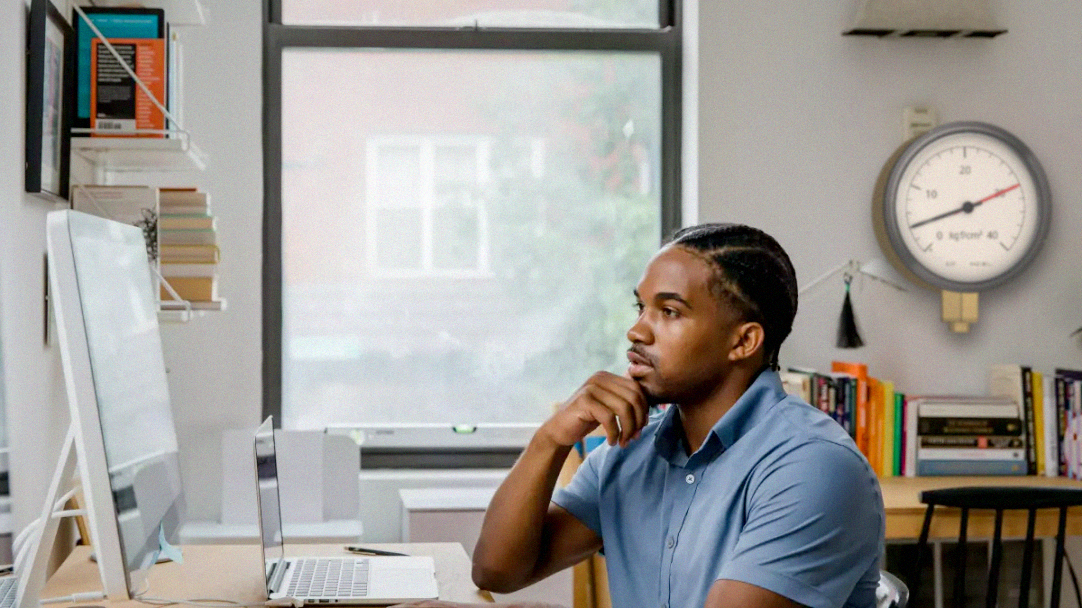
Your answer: **4** kg/cm²
